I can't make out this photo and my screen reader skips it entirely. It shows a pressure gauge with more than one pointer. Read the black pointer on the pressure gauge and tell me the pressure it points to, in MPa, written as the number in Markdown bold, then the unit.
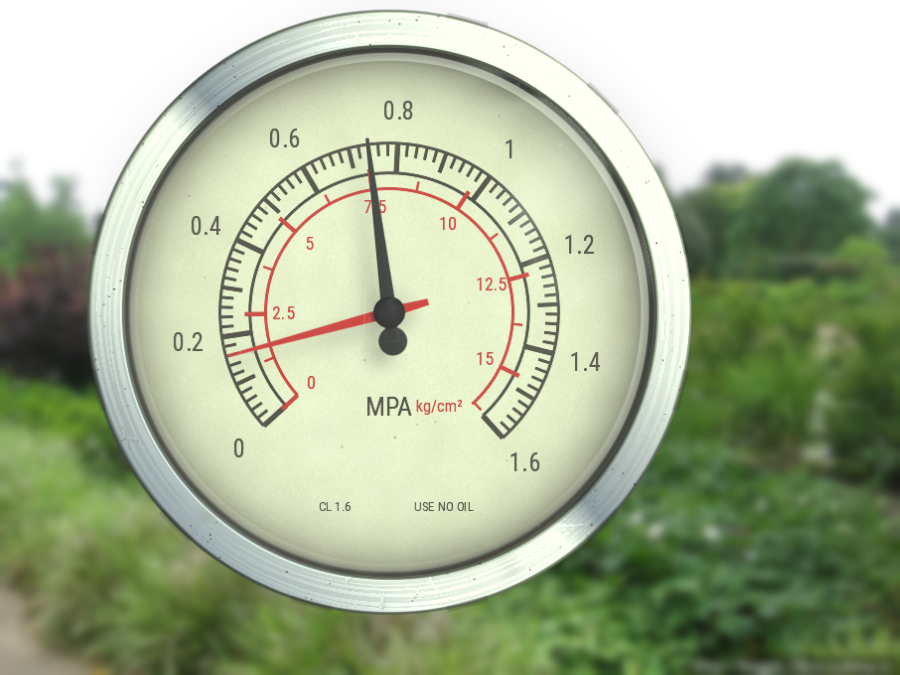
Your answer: **0.74** MPa
